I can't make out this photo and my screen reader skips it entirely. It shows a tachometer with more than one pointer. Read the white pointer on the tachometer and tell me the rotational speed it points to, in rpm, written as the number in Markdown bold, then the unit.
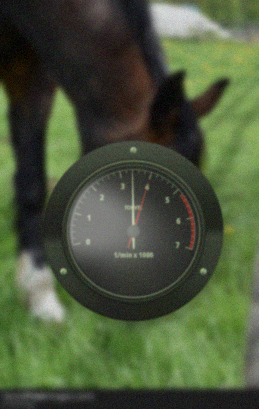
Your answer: **3400** rpm
